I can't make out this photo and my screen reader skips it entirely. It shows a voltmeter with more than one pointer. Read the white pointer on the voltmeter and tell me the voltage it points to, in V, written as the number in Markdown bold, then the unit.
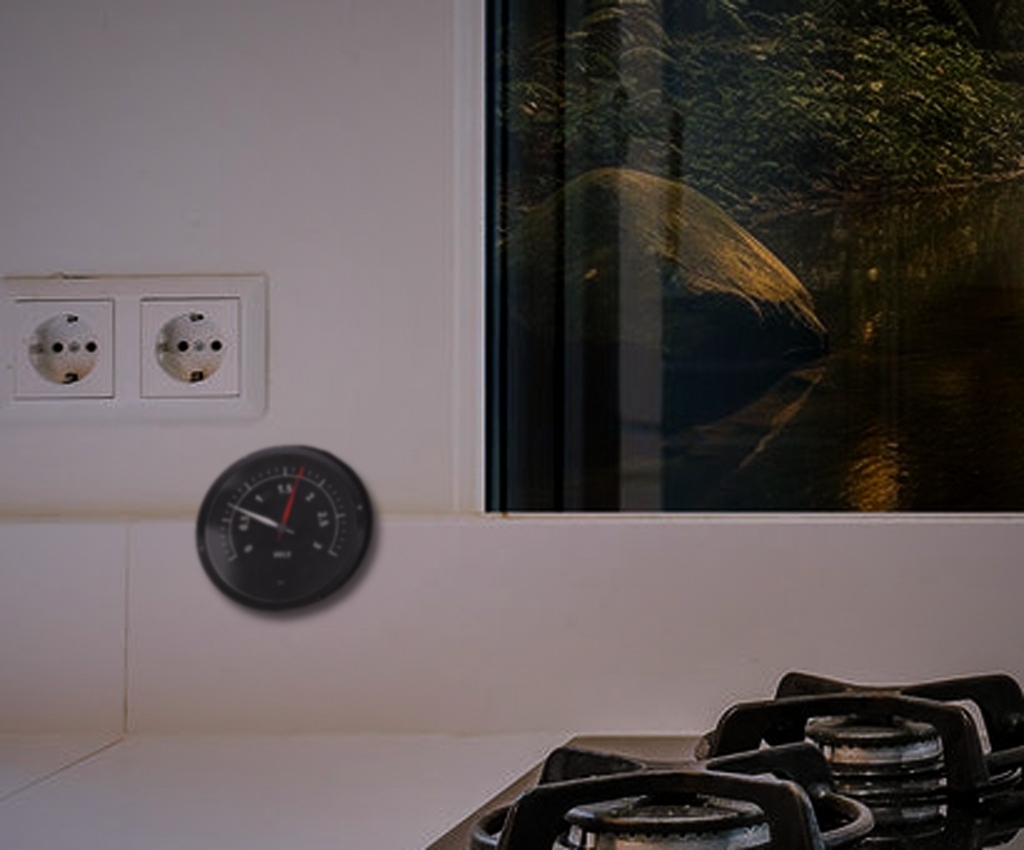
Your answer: **0.7** V
